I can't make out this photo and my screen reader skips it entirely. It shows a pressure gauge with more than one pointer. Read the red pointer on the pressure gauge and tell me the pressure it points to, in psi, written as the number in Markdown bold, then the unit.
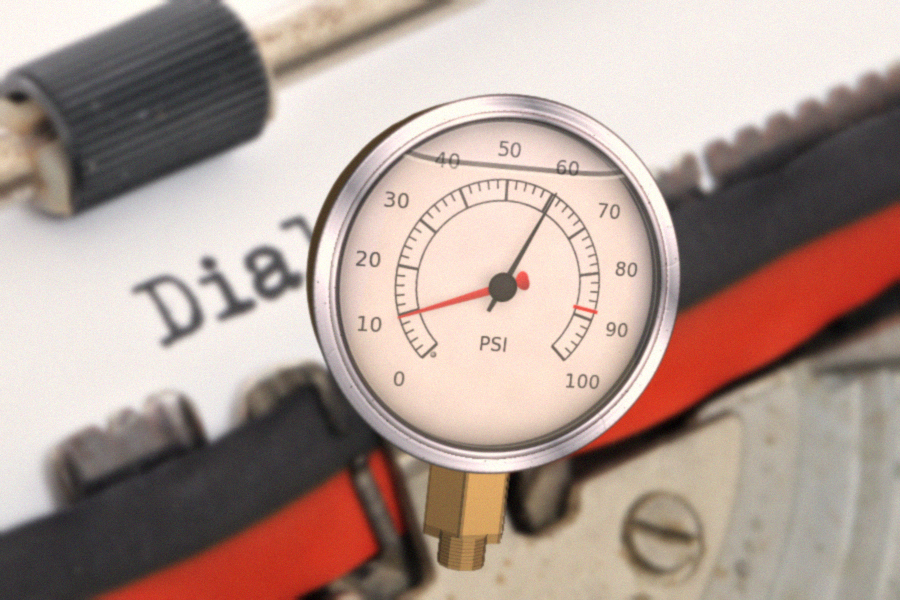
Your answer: **10** psi
